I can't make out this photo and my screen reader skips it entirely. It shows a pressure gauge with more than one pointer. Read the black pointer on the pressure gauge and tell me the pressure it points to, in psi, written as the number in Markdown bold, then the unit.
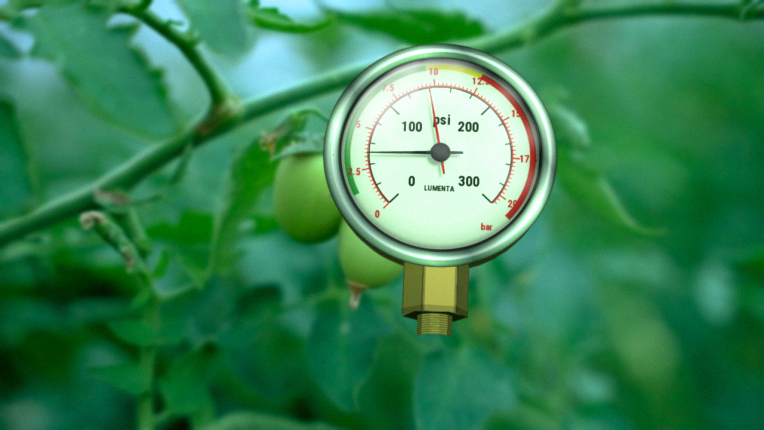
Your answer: **50** psi
